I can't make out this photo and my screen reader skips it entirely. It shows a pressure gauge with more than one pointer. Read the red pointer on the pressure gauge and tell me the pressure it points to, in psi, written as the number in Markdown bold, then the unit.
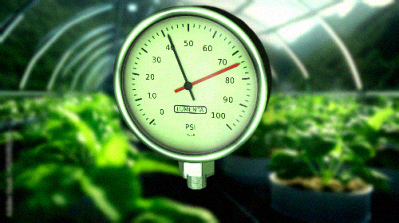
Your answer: **74** psi
